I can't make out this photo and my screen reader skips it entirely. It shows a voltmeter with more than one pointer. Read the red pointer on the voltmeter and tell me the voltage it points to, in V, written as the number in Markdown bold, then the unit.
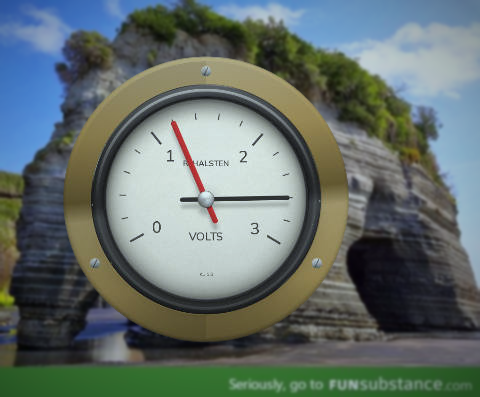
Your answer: **1.2** V
